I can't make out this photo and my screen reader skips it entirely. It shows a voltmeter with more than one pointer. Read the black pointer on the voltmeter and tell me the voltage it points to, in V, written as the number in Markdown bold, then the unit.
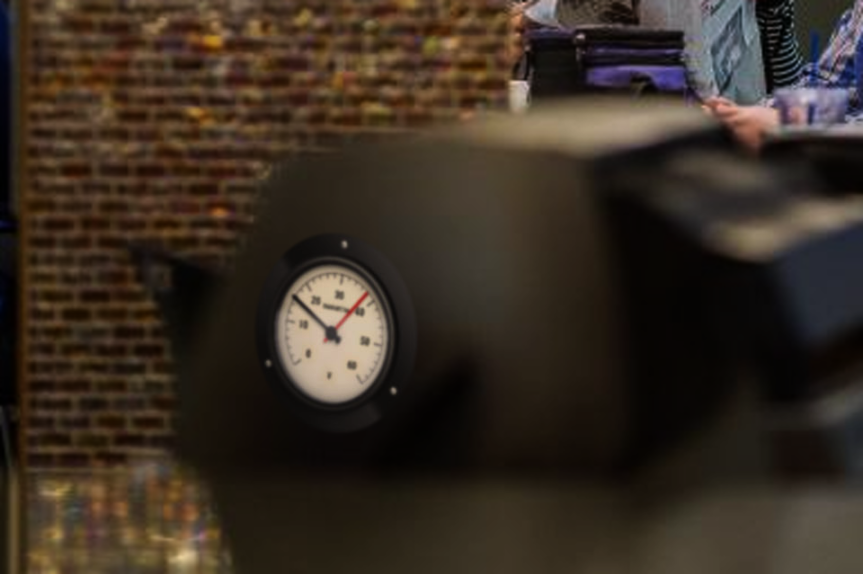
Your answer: **16** V
